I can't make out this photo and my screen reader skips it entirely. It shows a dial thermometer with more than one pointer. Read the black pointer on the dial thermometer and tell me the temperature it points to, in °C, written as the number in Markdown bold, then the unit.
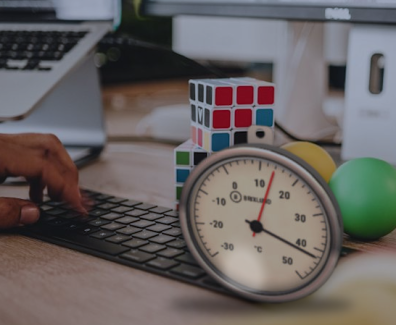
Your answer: **42** °C
